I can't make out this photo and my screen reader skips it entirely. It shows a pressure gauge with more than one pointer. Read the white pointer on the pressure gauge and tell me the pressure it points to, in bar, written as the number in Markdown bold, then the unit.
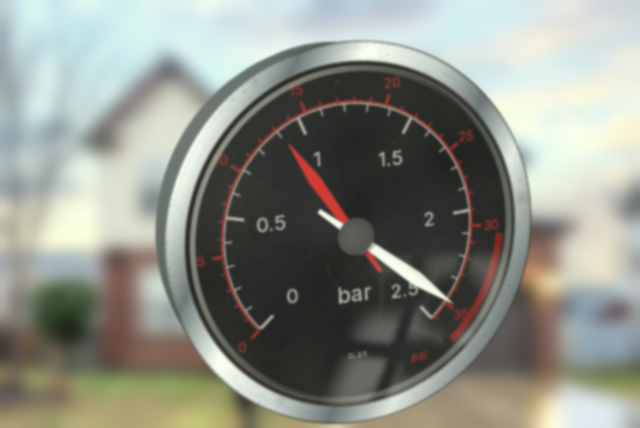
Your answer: **2.4** bar
